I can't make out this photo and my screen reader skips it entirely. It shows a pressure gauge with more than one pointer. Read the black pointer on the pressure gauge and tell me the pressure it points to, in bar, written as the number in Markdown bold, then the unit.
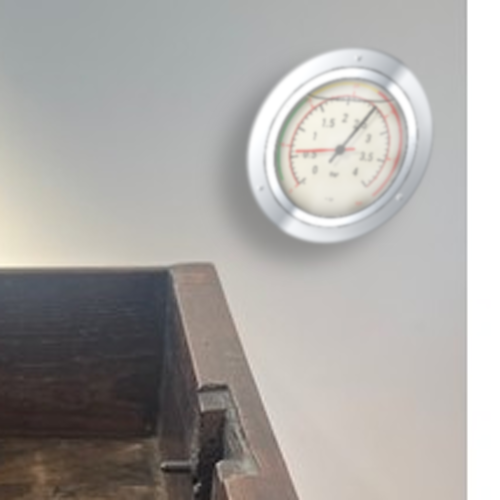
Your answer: **2.5** bar
